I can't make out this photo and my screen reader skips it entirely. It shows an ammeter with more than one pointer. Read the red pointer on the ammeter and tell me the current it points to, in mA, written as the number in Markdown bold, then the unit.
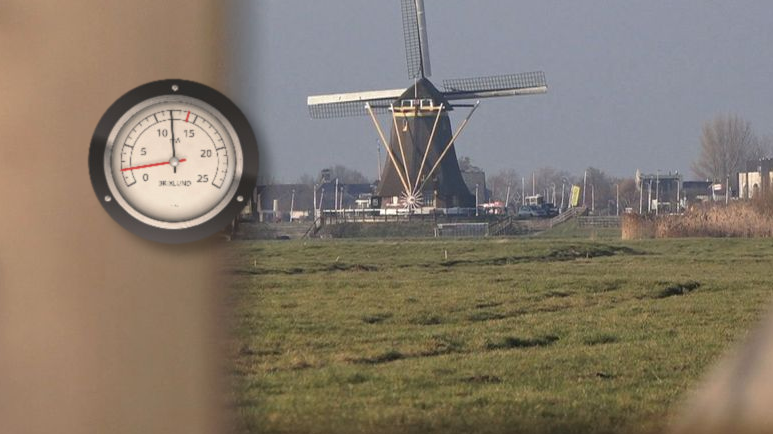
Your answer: **2** mA
